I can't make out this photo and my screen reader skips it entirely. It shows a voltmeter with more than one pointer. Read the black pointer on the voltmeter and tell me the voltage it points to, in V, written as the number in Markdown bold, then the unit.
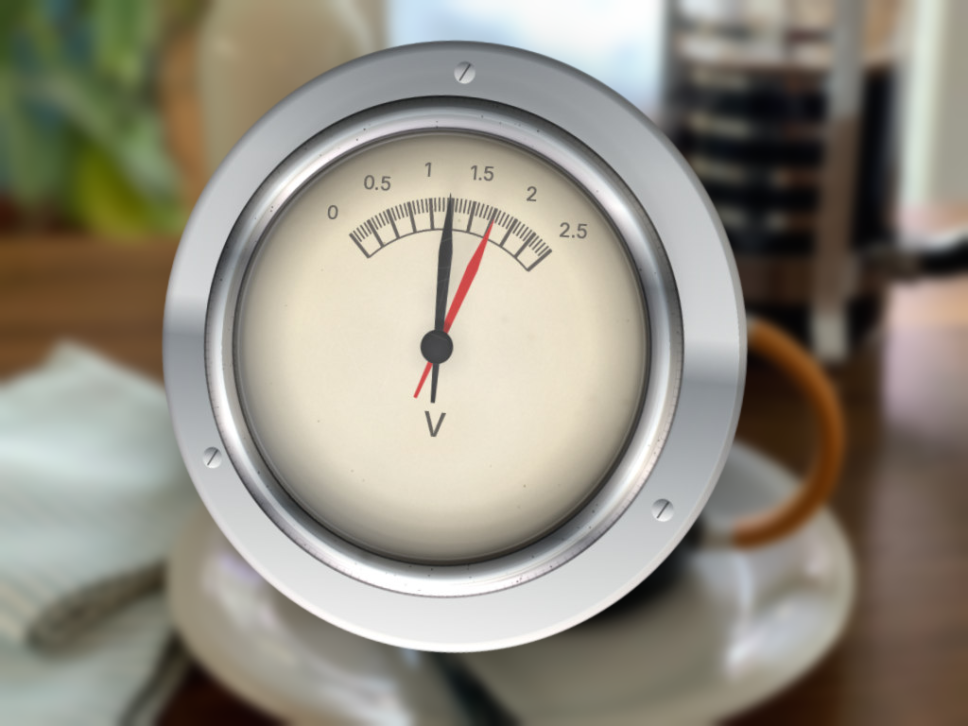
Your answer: **1.25** V
